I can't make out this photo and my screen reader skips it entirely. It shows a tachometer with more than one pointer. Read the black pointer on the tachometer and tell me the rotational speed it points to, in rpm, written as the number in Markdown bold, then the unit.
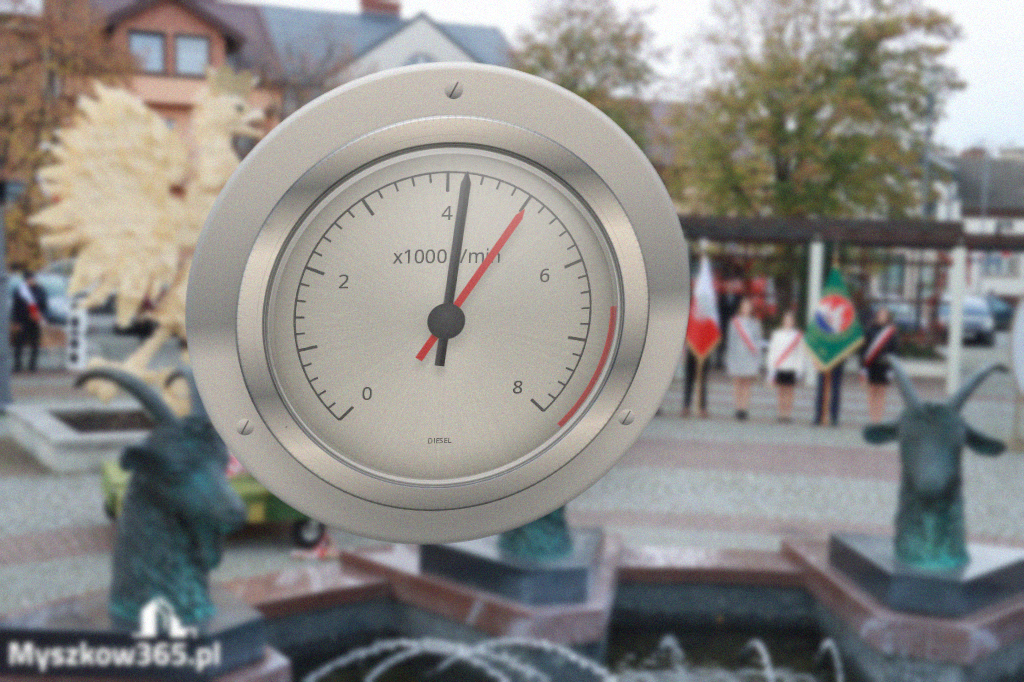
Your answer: **4200** rpm
